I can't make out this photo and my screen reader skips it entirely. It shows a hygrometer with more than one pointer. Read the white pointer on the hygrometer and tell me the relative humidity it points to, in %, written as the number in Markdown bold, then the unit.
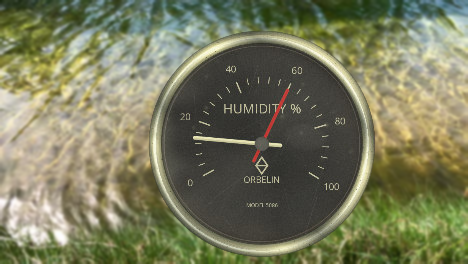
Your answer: **14** %
